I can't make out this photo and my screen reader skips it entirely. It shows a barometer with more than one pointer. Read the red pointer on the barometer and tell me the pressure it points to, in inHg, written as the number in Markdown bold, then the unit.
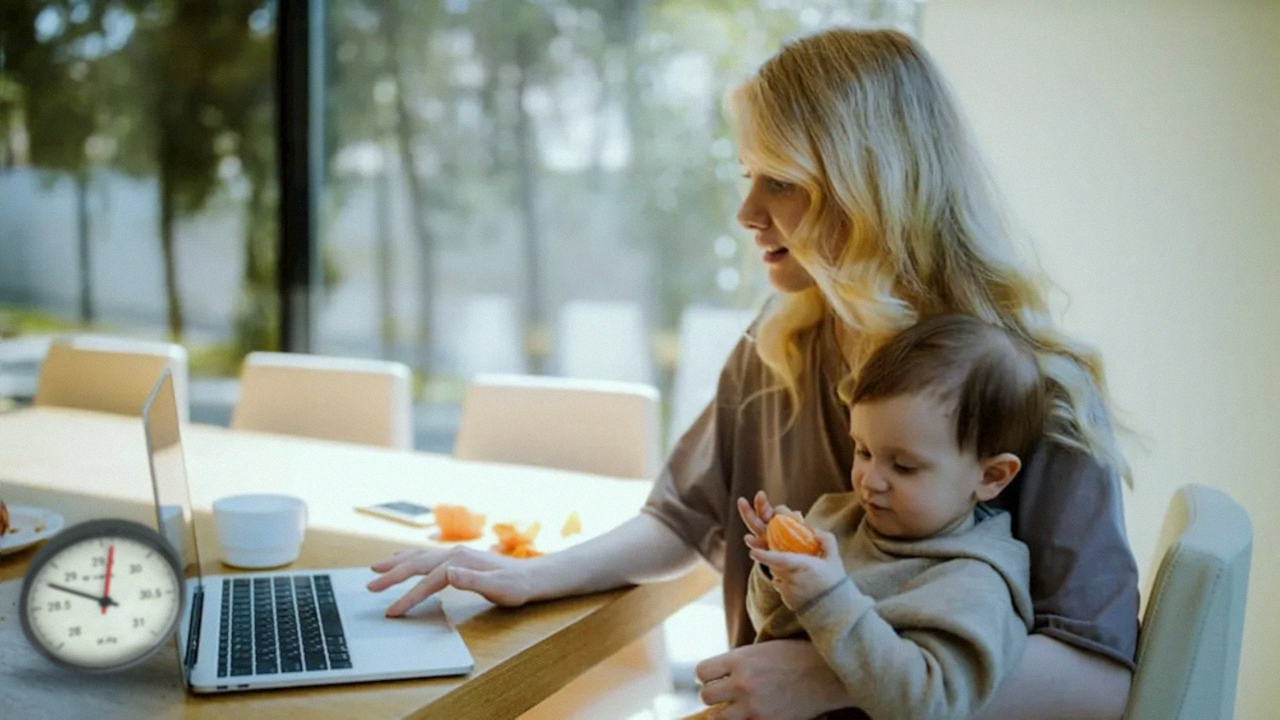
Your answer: **29.6** inHg
